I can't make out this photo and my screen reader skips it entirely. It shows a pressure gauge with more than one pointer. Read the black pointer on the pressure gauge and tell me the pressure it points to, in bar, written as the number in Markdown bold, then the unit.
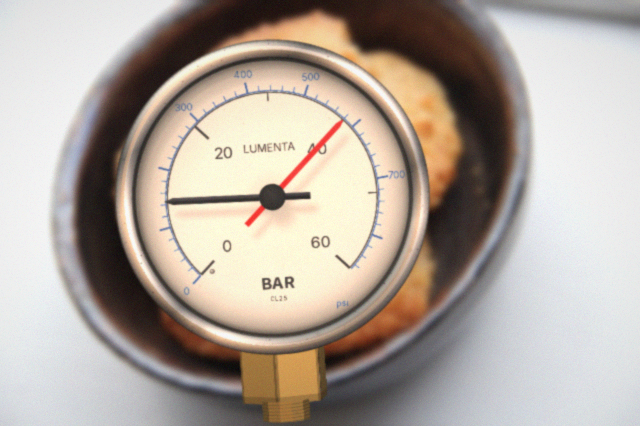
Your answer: **10** bar
